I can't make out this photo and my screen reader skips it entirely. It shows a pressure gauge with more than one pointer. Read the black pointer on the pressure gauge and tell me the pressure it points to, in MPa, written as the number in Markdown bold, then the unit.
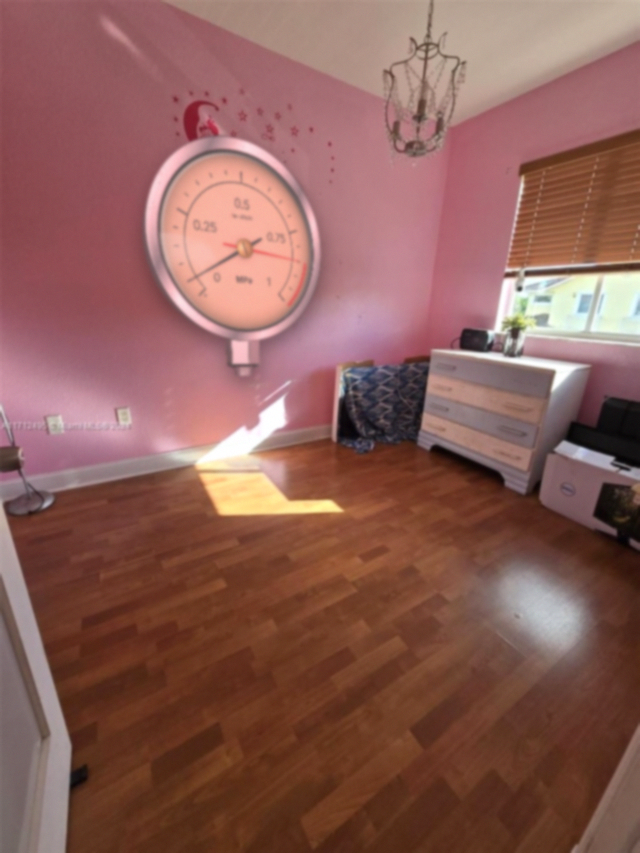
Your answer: **0.05** MPa
